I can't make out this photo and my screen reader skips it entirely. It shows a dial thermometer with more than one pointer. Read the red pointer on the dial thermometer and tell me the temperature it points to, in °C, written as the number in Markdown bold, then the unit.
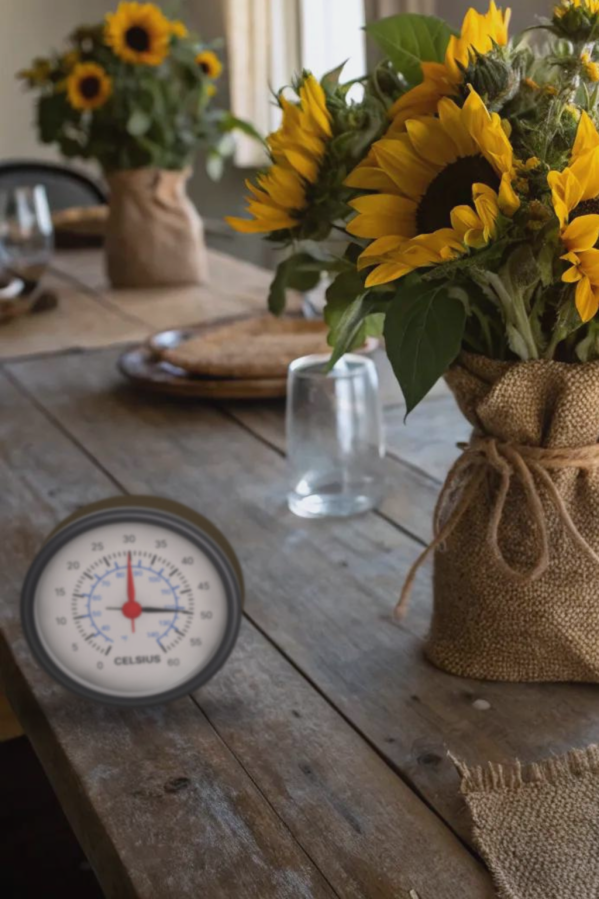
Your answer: **30** °C
